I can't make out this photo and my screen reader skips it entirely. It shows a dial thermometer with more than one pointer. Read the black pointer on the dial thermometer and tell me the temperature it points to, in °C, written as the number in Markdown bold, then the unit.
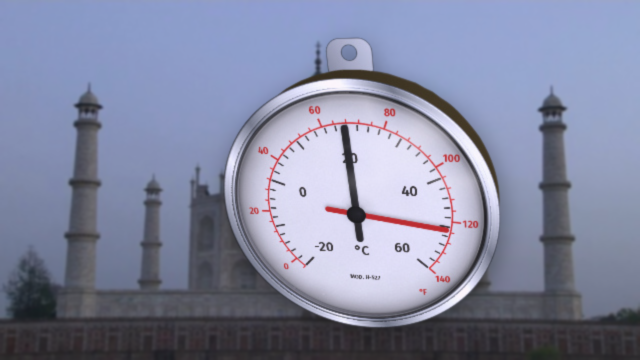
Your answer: **20** °C
